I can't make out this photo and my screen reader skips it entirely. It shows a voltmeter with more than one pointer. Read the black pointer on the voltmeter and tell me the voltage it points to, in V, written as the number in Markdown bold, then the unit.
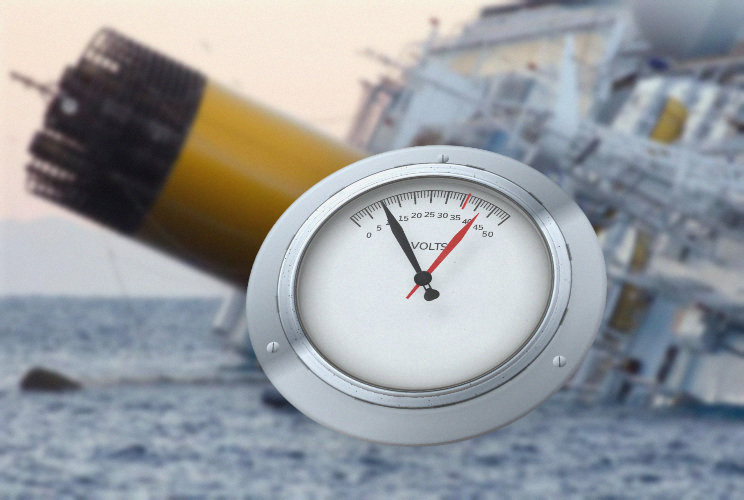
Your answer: **10** V
